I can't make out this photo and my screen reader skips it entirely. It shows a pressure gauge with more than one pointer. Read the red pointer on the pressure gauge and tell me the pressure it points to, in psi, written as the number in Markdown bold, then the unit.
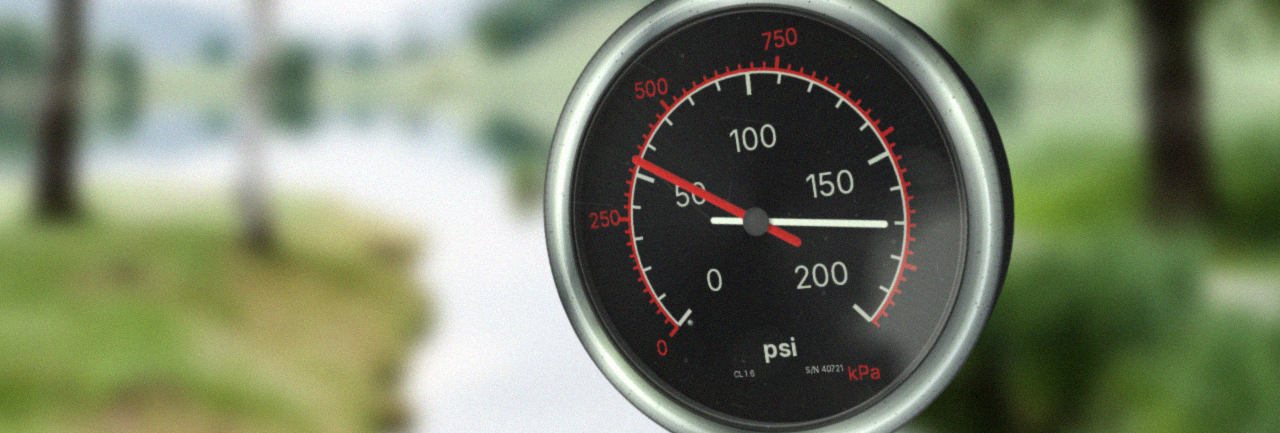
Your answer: **55** psi
